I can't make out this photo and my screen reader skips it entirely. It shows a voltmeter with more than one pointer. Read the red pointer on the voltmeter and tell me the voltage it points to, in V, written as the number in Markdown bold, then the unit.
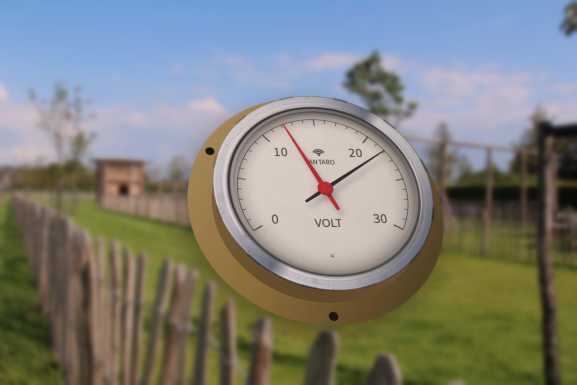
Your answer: **12** V
